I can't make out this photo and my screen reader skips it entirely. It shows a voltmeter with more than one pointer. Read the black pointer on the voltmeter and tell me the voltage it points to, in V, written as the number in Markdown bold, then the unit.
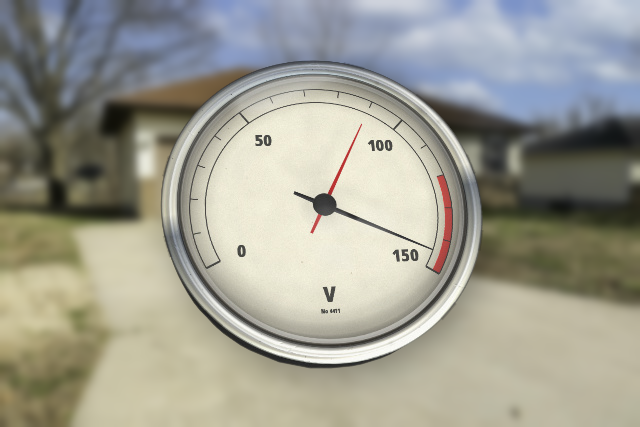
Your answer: **145** V
